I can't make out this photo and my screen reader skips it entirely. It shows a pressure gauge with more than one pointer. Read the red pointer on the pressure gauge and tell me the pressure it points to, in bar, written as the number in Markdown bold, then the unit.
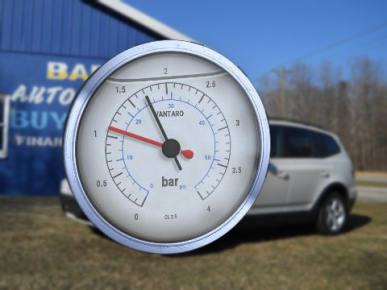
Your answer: **1.1** bar
